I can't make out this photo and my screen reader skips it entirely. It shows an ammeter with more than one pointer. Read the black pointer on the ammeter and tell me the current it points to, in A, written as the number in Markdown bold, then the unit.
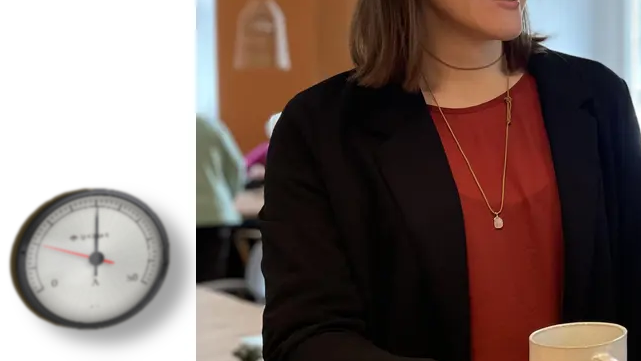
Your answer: **25** A
